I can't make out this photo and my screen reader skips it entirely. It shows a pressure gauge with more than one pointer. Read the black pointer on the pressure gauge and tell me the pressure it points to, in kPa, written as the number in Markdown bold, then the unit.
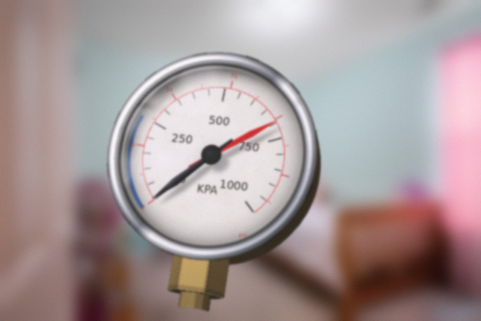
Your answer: **0** kPa
